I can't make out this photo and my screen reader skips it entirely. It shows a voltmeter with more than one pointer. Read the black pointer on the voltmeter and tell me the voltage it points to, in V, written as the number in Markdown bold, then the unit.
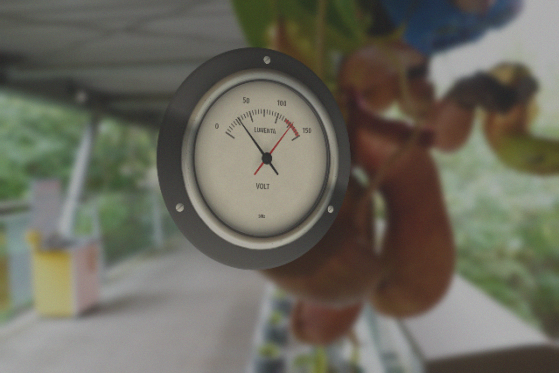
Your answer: **25** V
